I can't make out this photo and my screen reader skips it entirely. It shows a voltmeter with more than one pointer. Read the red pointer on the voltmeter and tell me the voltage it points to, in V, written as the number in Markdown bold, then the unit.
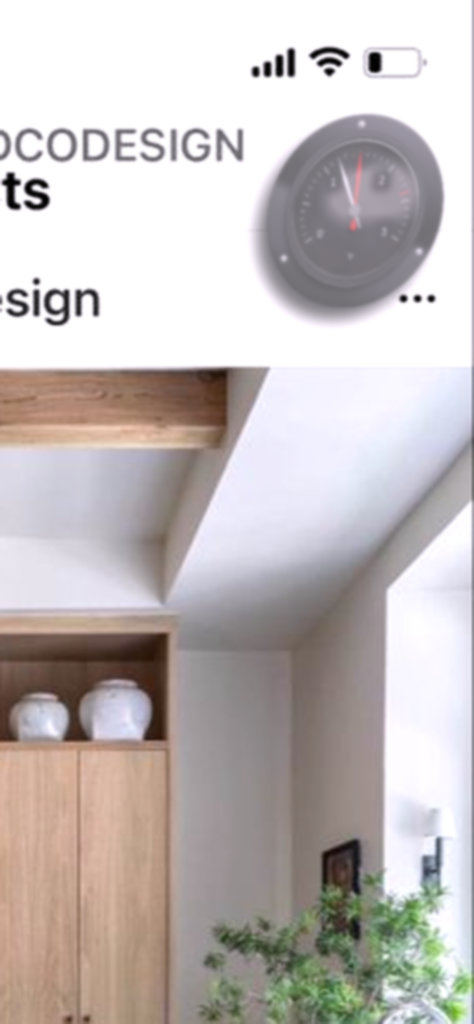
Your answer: **1.5** V
